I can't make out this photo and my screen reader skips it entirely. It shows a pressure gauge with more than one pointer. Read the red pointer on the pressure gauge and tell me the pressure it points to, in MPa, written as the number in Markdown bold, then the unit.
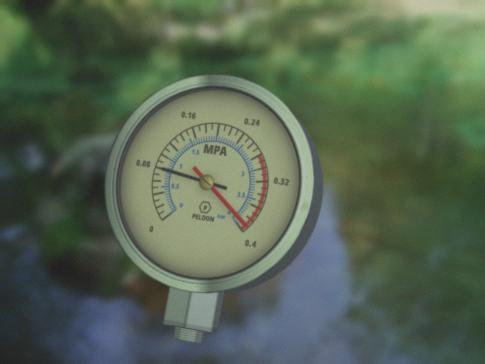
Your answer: **0.39** MPa
